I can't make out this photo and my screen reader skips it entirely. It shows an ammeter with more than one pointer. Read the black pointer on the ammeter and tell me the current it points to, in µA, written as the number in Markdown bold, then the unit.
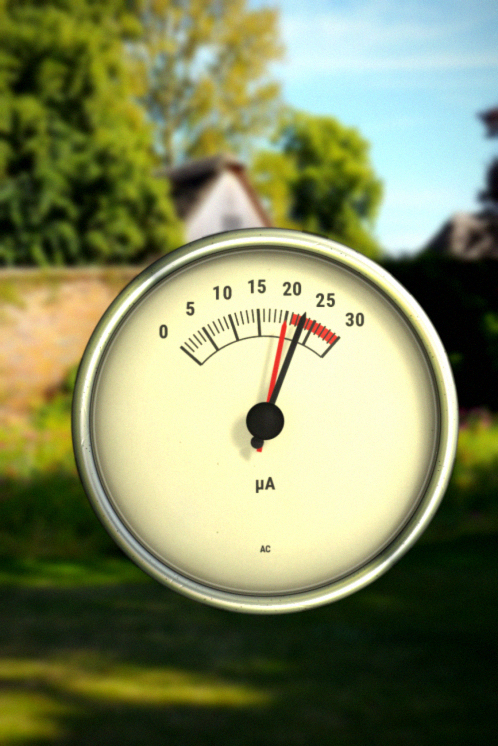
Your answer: **23** µA
